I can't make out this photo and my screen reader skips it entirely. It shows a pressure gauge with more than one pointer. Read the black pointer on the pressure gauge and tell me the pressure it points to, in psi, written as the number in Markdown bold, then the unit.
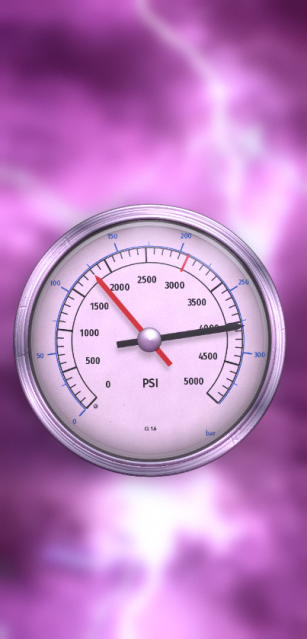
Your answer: **4050** psi
